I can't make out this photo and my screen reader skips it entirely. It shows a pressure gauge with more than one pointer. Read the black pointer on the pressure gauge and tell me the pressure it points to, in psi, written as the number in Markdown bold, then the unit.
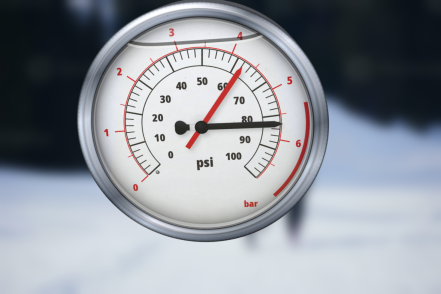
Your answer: **82** psi
